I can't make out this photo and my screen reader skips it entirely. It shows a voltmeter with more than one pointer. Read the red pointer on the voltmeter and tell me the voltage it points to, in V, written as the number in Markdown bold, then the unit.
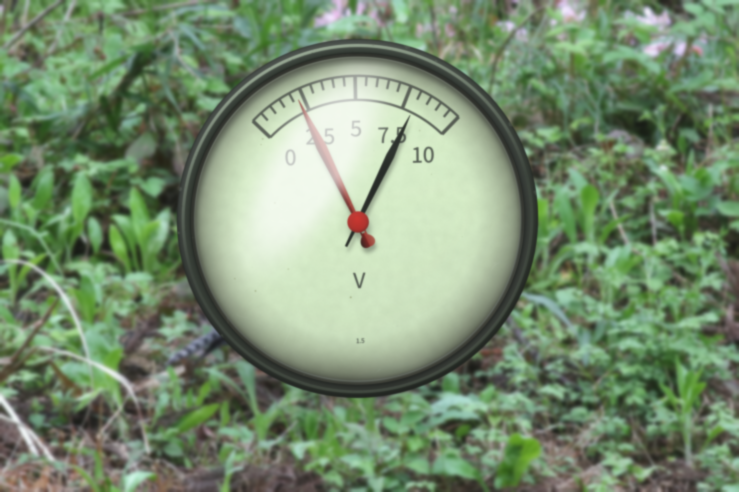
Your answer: **2.25** V
